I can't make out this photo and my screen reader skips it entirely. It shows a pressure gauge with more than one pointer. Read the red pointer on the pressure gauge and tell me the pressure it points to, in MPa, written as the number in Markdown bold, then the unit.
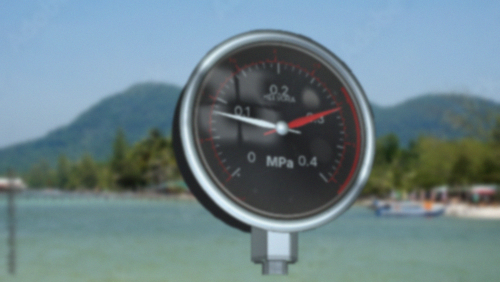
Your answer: **0.3** MPa
